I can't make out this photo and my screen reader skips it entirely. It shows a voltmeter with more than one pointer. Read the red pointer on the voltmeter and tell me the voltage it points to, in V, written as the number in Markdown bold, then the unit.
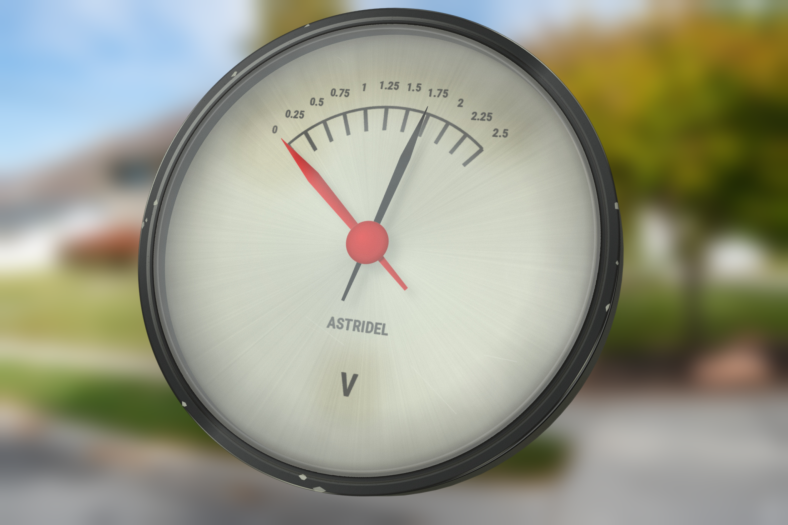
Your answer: **0** V
